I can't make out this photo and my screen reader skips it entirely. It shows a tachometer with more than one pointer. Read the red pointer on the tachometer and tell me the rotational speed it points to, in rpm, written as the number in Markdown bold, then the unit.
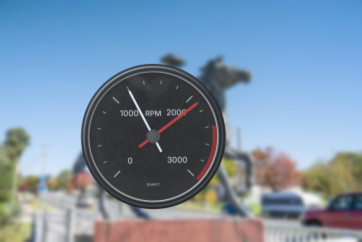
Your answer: **2100** rpm
